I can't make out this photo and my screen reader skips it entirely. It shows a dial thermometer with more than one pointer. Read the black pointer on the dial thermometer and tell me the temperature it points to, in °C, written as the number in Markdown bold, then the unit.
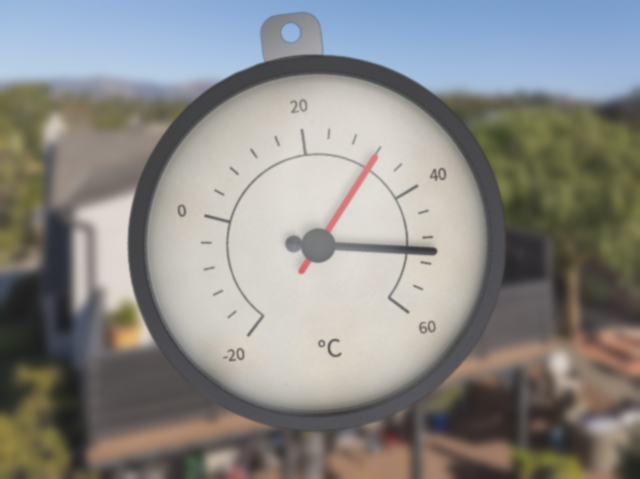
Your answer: **50** °C
